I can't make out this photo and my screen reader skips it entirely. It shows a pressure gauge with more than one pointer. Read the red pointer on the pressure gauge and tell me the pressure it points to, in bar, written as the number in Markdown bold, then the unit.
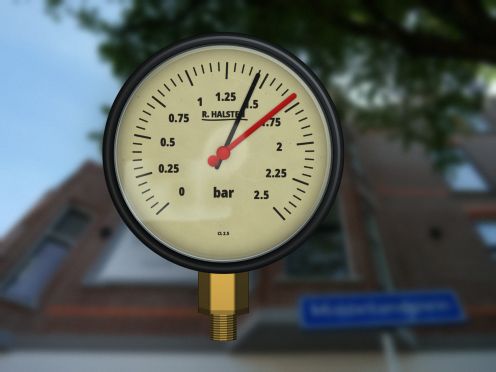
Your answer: **1.7** bar
